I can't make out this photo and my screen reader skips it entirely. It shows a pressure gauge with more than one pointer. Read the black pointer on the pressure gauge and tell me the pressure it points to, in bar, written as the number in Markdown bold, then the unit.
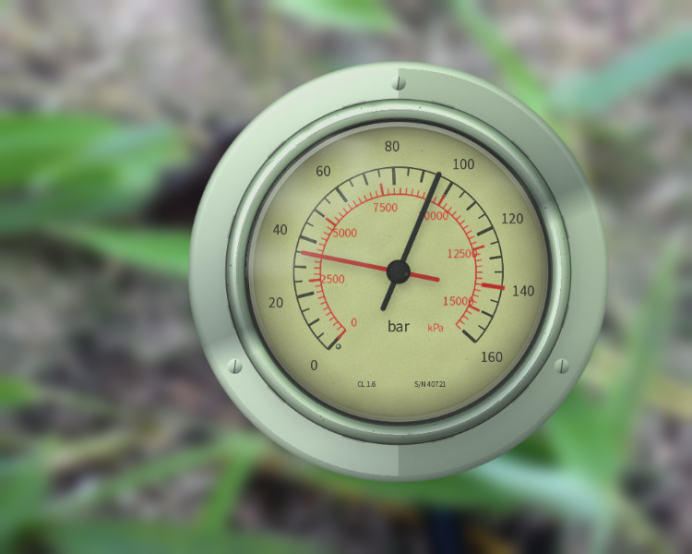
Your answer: **95** bar
